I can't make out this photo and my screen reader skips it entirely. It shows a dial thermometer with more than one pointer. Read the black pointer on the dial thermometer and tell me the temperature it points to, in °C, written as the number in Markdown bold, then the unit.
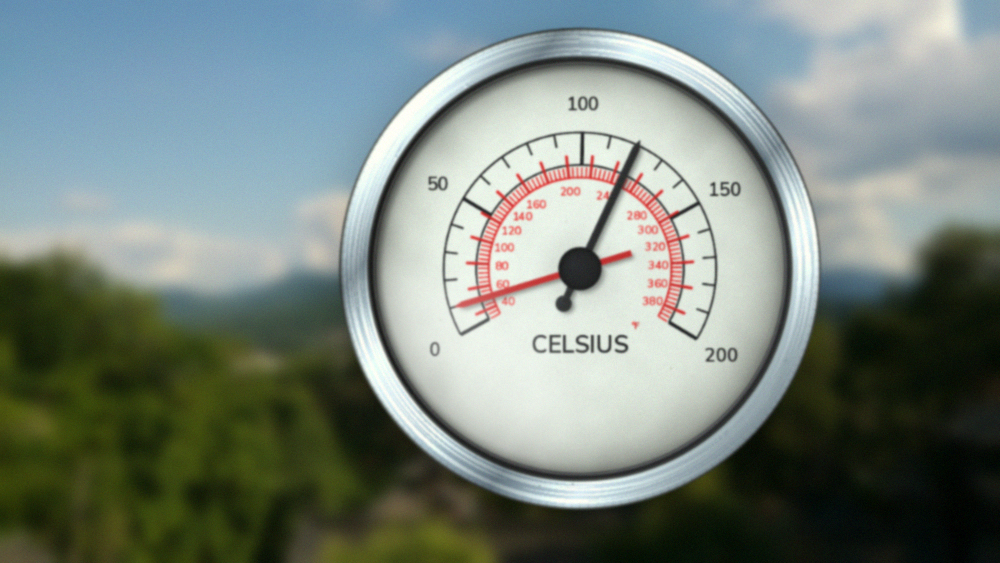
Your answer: **120** °C
